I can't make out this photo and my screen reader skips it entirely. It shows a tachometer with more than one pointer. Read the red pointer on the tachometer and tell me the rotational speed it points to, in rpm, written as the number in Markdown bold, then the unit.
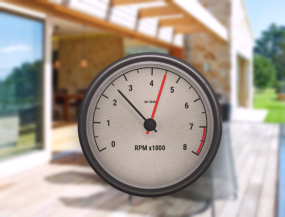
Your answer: **4500** rpm
